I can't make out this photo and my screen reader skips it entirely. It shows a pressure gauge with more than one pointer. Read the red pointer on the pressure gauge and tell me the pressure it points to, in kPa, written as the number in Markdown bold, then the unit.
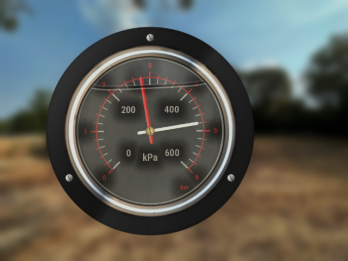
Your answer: **280** kPa
